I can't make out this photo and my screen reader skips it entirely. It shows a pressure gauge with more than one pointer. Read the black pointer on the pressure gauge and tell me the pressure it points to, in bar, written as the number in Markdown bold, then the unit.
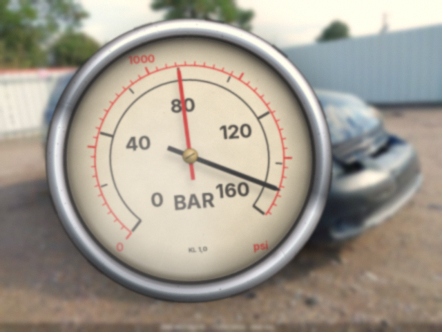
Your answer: **150** bar
